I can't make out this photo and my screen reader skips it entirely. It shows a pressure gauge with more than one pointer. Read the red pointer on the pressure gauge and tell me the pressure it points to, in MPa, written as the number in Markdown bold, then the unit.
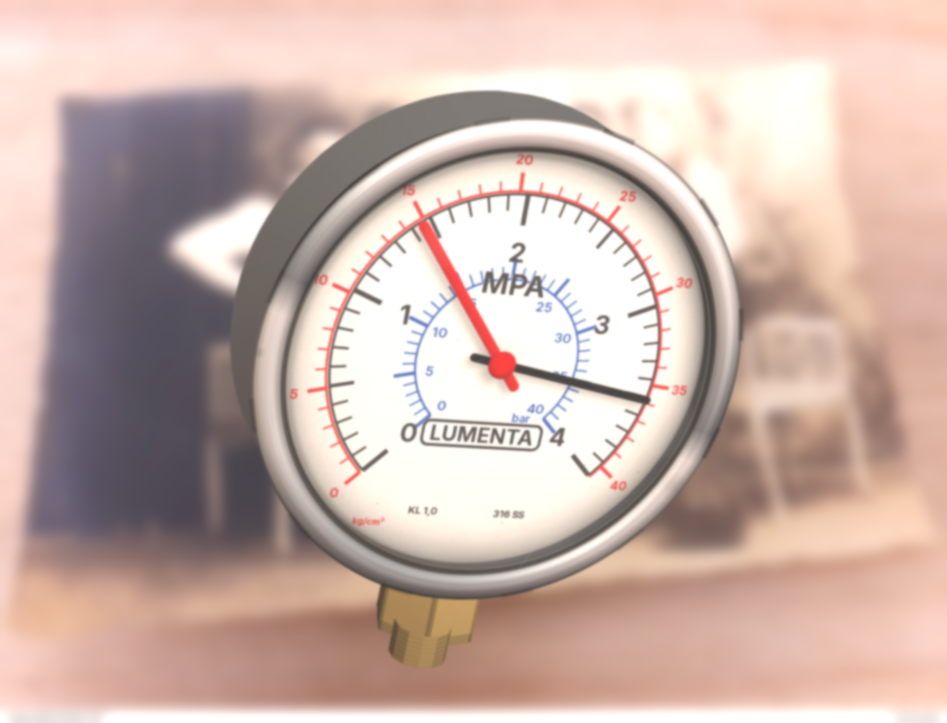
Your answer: **1.45** MPa
